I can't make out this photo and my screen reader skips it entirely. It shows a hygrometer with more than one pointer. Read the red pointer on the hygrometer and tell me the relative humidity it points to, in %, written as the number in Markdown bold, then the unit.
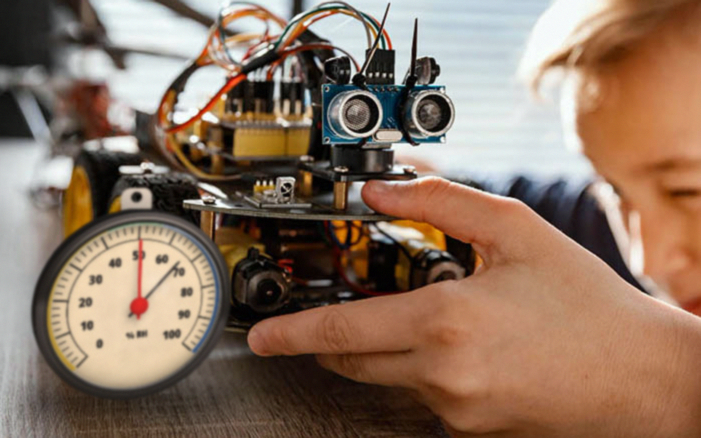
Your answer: **50** %
